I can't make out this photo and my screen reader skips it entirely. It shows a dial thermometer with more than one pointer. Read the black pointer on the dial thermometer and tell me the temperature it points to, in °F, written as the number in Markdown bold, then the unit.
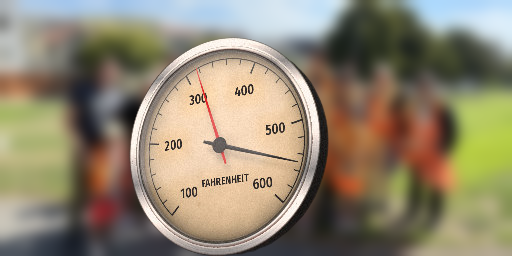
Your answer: **550** °F
